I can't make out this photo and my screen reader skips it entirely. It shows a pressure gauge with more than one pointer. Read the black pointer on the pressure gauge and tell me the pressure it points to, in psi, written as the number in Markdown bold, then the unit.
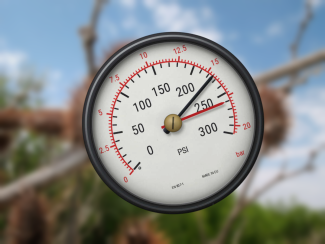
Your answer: **225** psi
